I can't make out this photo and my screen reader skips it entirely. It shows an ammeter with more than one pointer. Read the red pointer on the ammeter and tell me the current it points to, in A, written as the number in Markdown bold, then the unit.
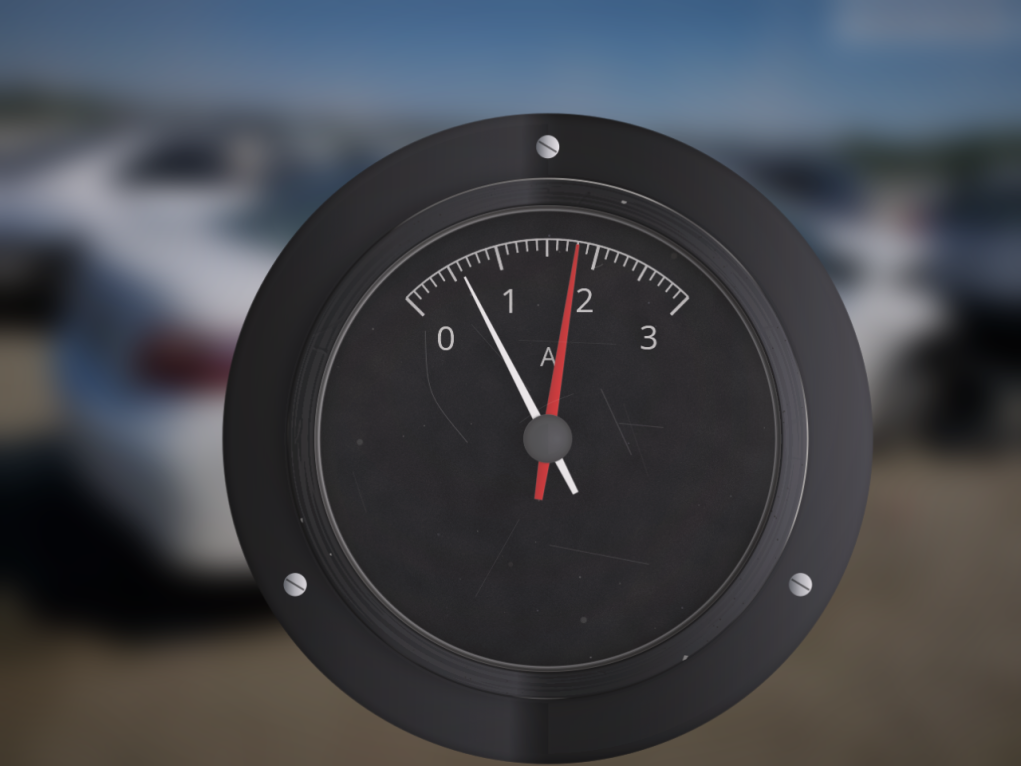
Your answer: **1.8** A
